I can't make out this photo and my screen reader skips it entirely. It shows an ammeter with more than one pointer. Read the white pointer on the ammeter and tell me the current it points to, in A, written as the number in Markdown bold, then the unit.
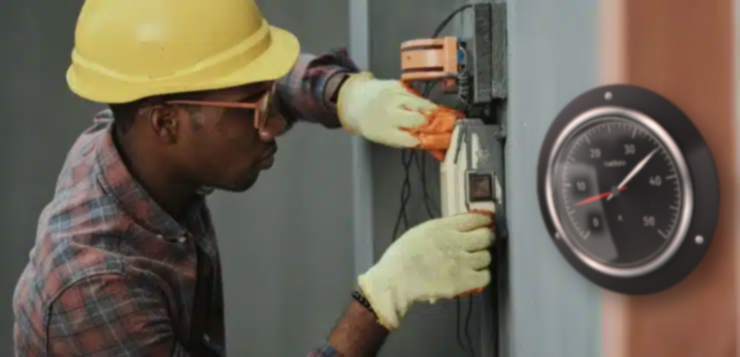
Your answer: **35** A
